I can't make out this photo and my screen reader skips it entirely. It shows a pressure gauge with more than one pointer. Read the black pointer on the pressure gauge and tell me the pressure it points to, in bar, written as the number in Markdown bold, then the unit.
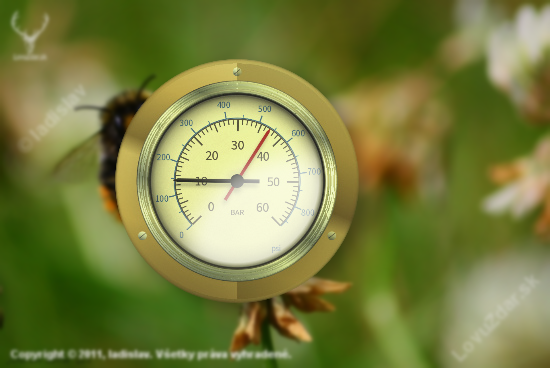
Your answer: **10** bar
